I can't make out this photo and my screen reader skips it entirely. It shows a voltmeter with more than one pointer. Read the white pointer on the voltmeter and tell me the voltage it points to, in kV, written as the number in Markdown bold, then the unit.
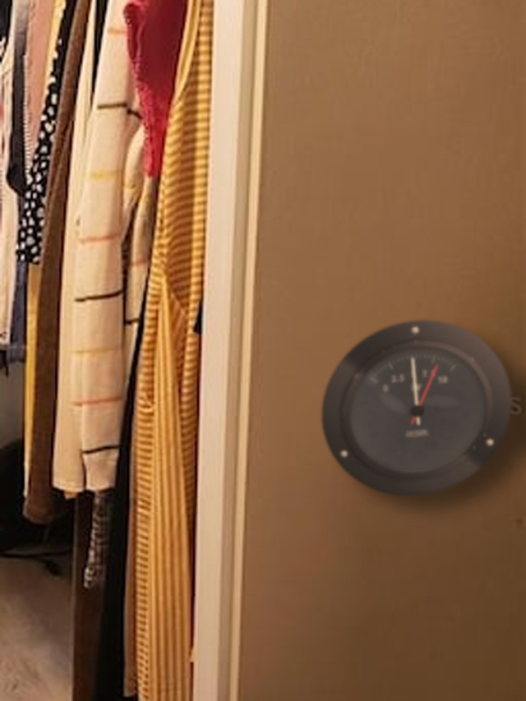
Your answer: **5** kV
